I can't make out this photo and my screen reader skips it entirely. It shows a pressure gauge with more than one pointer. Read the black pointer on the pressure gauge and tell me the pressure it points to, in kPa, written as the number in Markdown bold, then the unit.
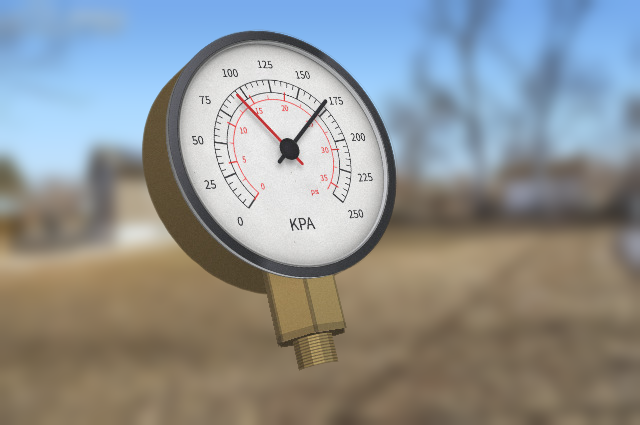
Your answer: **170** kPa
